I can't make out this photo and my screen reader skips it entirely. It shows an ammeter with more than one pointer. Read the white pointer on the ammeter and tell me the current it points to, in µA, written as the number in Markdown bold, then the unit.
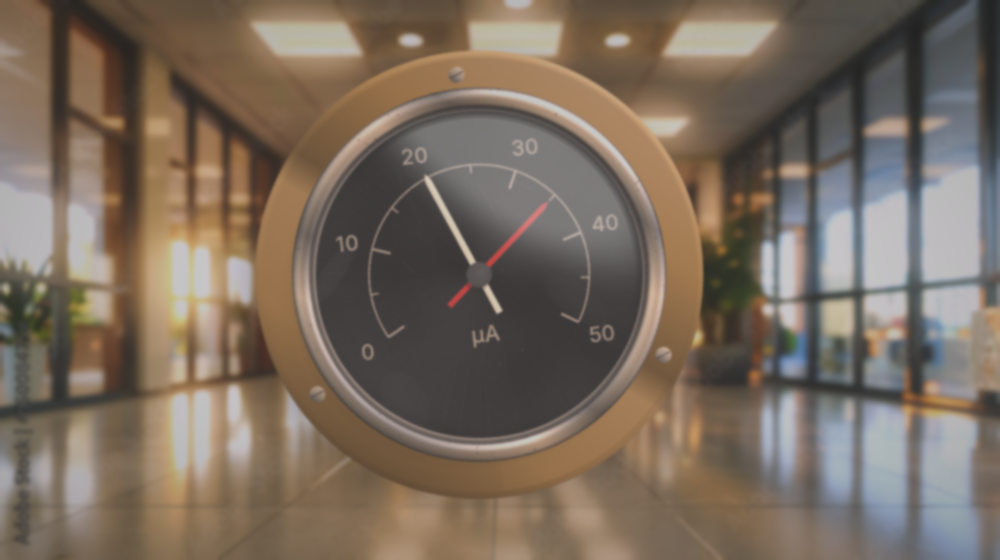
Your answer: **20** µA
